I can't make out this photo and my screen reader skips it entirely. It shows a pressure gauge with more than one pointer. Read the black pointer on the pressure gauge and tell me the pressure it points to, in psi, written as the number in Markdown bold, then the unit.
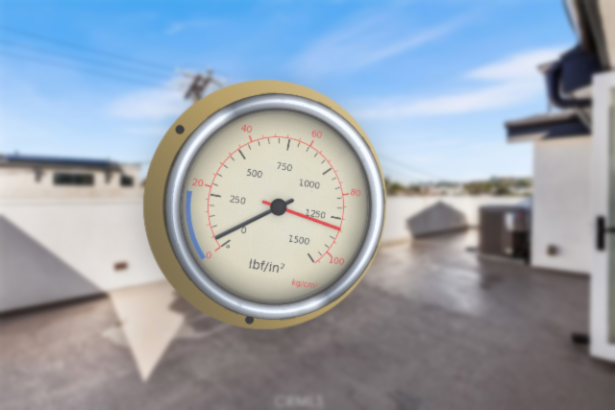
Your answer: **50** psi
